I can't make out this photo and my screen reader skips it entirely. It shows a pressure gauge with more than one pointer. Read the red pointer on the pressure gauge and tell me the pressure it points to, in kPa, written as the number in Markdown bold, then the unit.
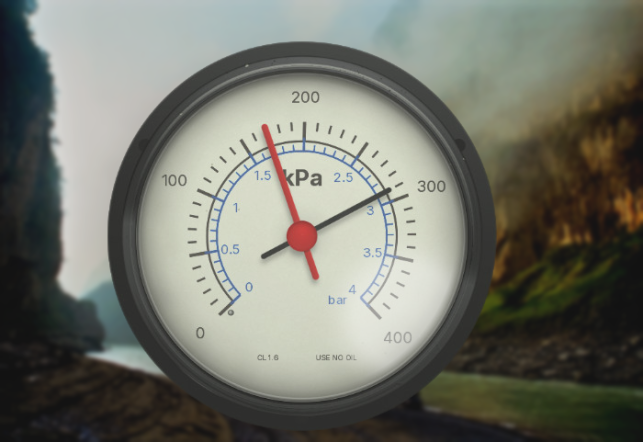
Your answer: **170** kPa
